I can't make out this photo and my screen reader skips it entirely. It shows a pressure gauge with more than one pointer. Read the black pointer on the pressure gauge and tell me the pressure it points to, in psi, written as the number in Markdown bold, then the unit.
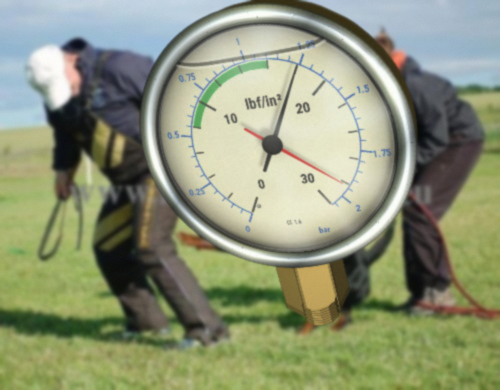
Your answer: **18** psi
